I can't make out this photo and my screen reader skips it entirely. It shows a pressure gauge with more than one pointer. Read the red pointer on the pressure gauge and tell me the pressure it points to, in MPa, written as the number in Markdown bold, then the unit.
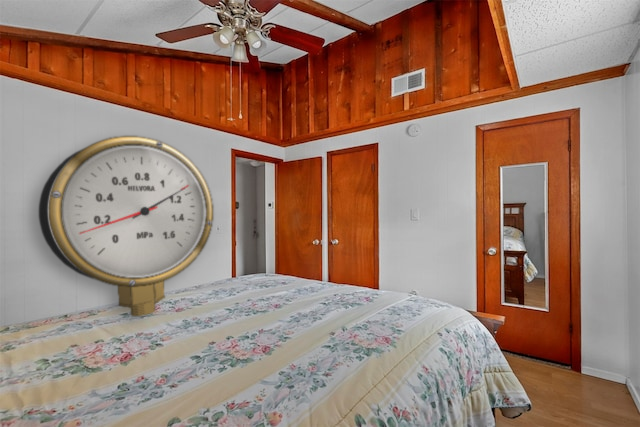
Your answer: **0.15** MPa
